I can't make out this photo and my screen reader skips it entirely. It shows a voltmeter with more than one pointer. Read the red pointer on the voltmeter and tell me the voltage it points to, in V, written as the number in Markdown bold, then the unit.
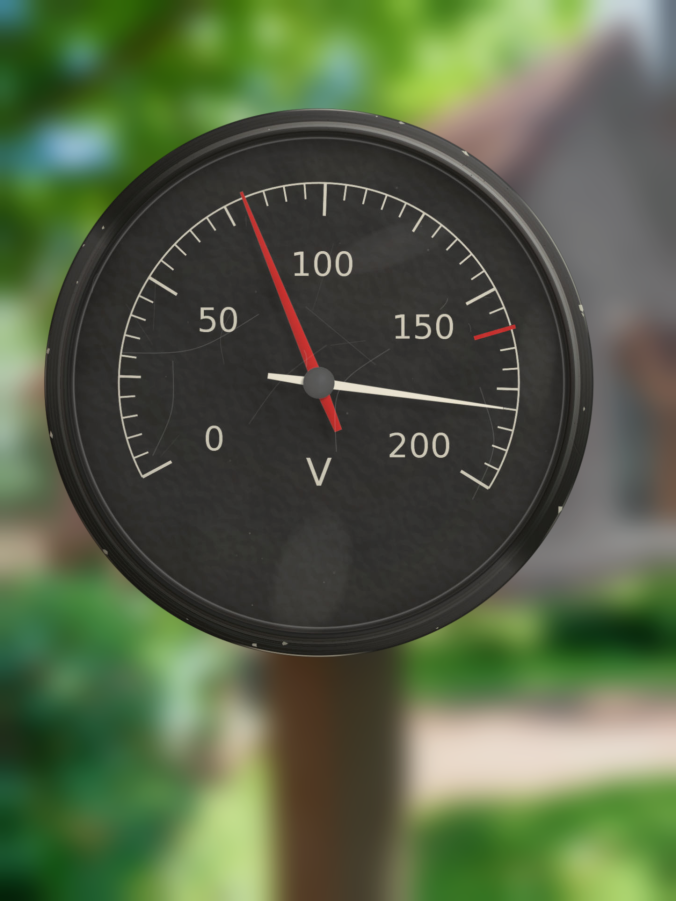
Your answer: **80** V
